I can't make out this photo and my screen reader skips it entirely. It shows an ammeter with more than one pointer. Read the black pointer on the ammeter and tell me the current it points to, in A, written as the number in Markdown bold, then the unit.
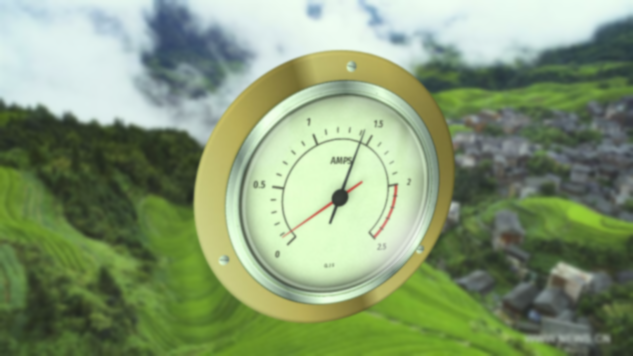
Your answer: **1.4** A
